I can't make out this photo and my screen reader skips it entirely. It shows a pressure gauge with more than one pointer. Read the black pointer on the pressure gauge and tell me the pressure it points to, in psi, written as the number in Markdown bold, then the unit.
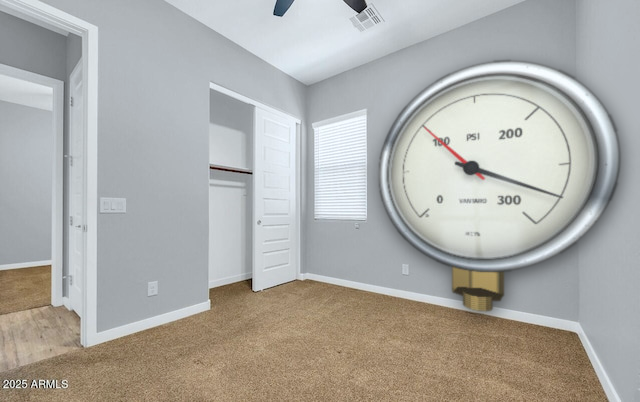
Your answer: **275** psi
